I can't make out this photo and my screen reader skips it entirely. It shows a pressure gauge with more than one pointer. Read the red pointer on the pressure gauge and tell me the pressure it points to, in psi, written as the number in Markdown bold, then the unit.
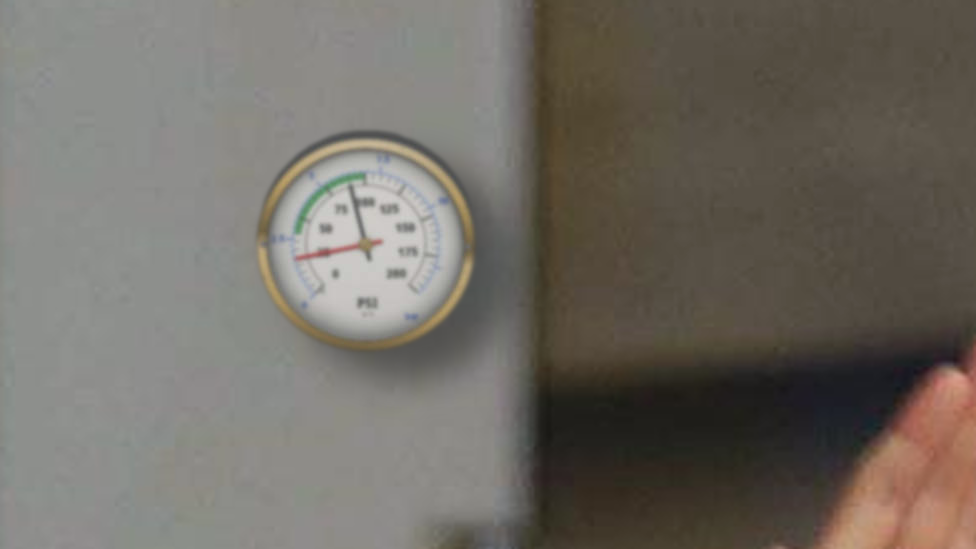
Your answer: **25** psi
